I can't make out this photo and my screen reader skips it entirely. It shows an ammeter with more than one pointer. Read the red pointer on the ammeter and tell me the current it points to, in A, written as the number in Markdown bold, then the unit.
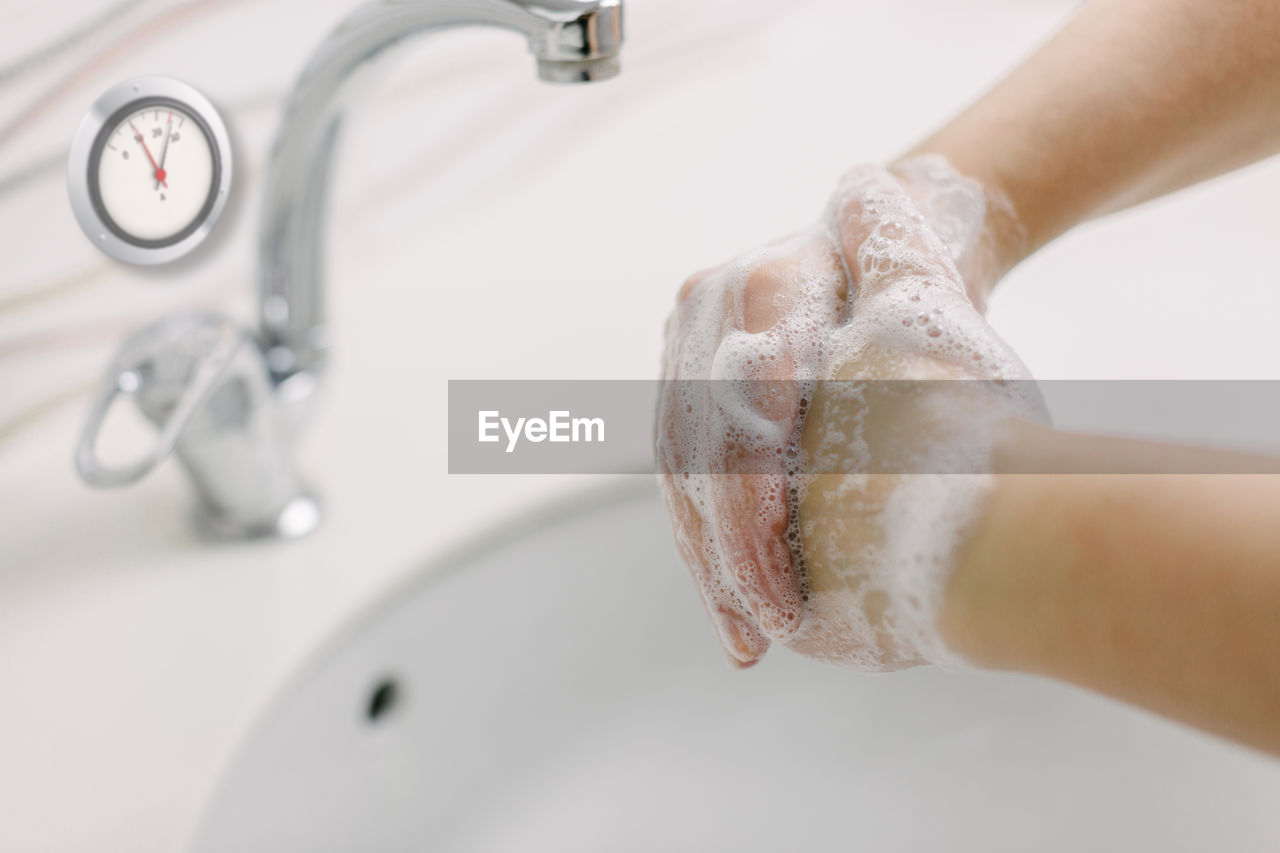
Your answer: **10** A
